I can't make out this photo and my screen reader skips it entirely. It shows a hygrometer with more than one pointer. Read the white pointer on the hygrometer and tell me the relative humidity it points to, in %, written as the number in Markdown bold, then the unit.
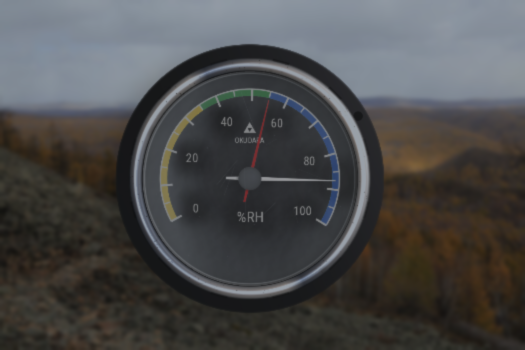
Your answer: **87.5** %
